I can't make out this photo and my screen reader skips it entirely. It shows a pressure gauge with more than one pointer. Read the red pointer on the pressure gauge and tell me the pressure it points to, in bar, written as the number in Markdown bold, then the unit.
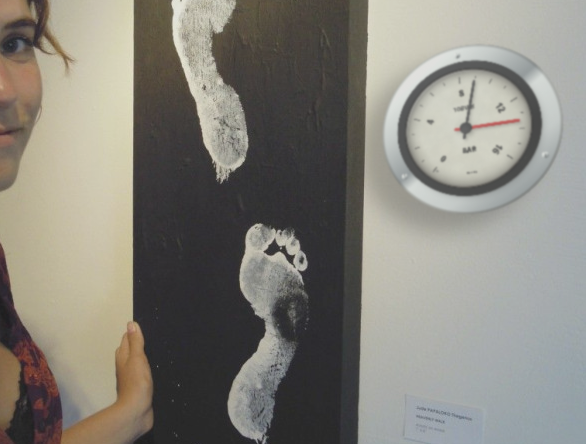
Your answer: **13.5** bar
